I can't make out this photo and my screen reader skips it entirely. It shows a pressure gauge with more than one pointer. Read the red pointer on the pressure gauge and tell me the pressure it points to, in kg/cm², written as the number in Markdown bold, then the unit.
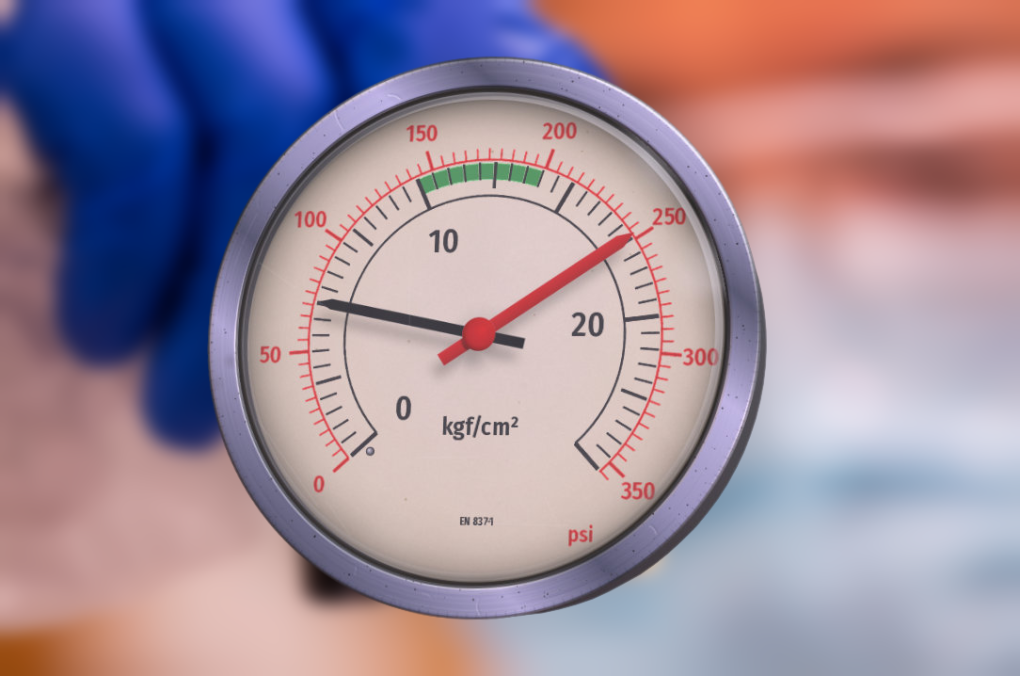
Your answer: **17.5** kg/cm²
